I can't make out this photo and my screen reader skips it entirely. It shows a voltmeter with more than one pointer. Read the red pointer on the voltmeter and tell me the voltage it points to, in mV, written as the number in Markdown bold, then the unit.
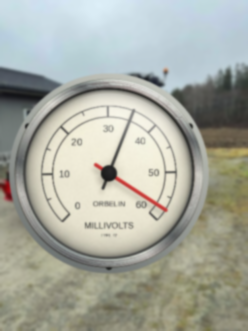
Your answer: **57.5** mV
